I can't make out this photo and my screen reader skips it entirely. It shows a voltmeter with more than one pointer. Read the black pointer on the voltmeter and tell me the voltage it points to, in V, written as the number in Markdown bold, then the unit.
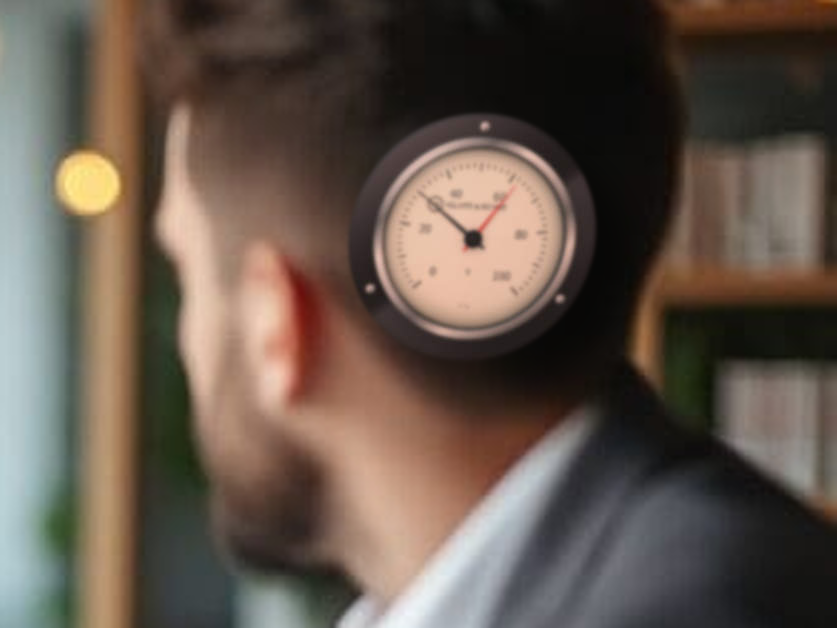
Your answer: **30** V
